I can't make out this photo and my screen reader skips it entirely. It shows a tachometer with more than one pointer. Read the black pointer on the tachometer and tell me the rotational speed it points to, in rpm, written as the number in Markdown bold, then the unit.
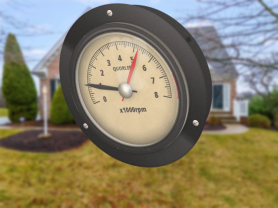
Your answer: **1000** rpm
